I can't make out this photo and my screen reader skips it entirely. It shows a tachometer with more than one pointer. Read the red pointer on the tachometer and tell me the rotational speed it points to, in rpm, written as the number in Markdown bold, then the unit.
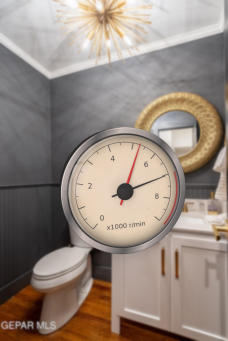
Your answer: **5250** rpm
